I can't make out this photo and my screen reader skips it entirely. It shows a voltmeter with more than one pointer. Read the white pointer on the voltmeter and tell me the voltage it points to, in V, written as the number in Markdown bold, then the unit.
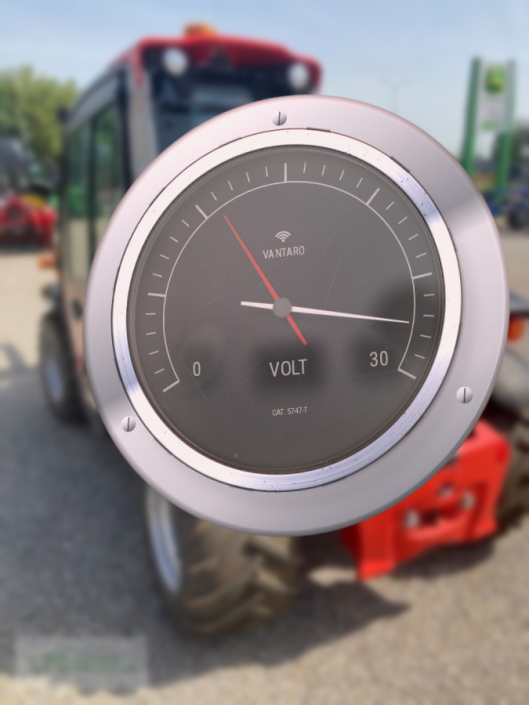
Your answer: **27.5** V
